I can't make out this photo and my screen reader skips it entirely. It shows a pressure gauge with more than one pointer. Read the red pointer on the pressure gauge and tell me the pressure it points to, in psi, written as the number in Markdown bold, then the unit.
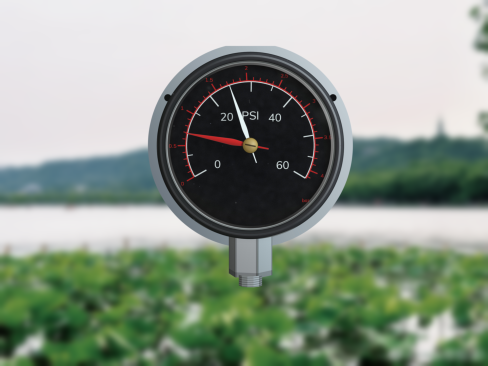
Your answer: **10** psi
